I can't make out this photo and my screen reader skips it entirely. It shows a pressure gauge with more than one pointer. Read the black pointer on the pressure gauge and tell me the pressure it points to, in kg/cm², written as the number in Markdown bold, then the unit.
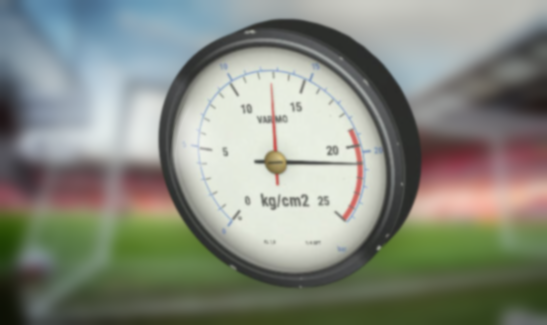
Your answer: **21** kg/cm²
